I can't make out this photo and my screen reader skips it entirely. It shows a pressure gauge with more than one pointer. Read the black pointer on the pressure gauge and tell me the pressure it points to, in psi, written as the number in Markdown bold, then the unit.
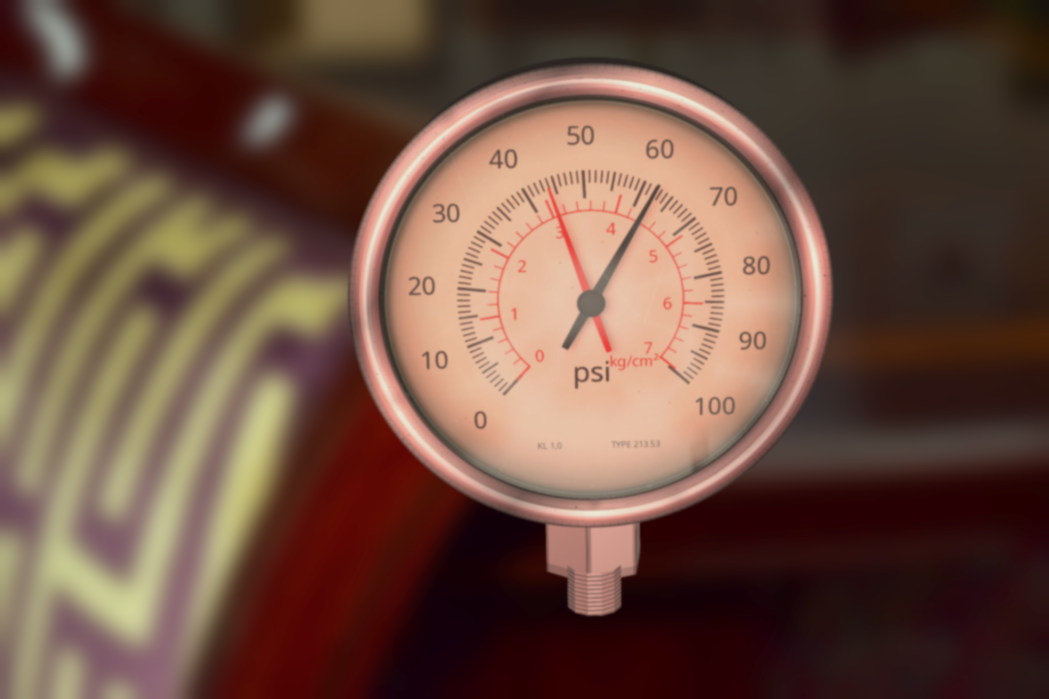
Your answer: **62** psi
